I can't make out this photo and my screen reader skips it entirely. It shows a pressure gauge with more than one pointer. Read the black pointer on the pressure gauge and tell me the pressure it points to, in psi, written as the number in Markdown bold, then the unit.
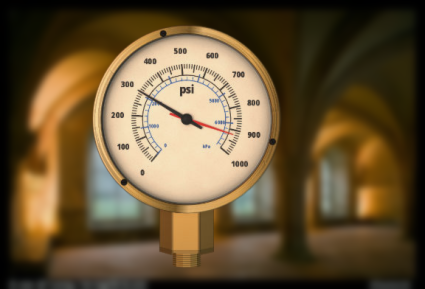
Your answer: **300** psi
